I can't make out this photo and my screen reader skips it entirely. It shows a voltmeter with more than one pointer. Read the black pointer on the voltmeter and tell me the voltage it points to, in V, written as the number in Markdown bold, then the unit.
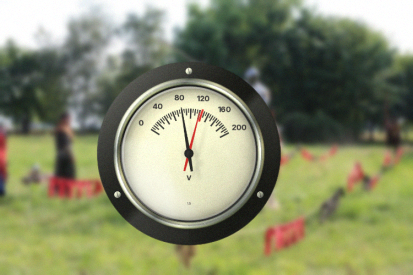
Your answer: **80** V
